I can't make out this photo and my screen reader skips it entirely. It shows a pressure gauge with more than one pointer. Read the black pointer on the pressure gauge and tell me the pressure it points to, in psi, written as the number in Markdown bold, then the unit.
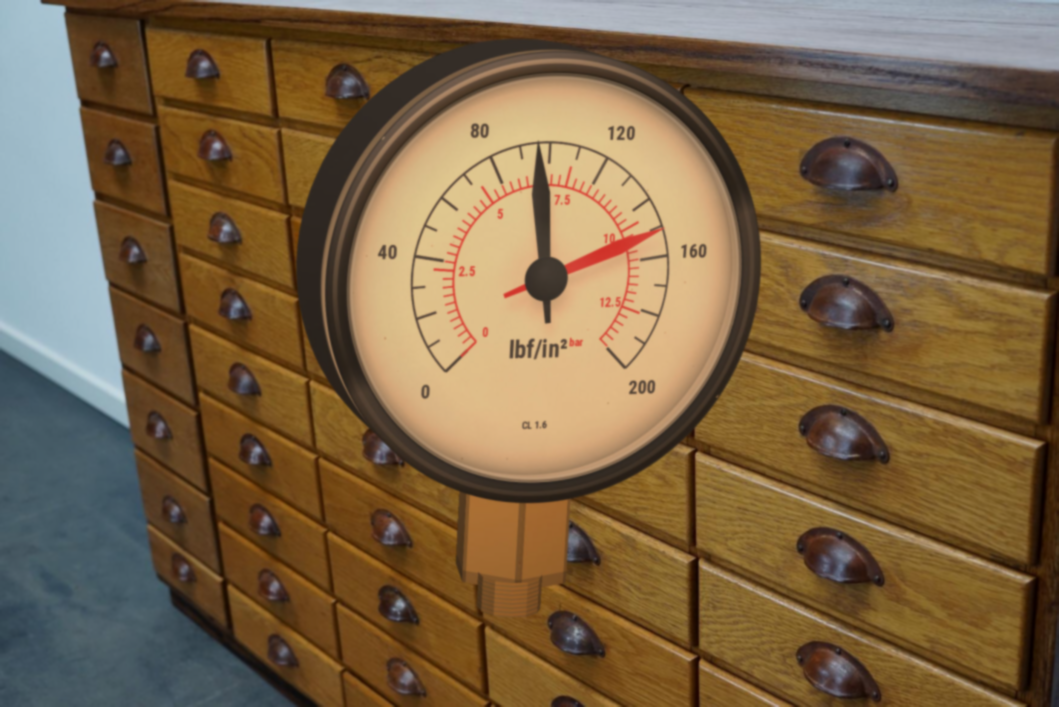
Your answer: **95** psi
